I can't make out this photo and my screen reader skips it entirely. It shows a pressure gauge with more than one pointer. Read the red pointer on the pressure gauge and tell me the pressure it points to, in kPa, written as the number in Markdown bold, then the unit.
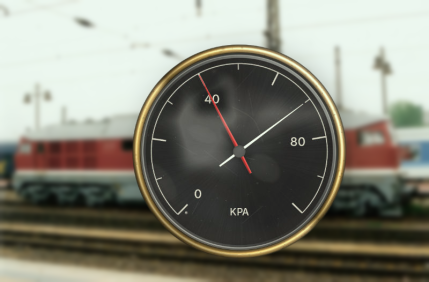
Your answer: **40** kPa
